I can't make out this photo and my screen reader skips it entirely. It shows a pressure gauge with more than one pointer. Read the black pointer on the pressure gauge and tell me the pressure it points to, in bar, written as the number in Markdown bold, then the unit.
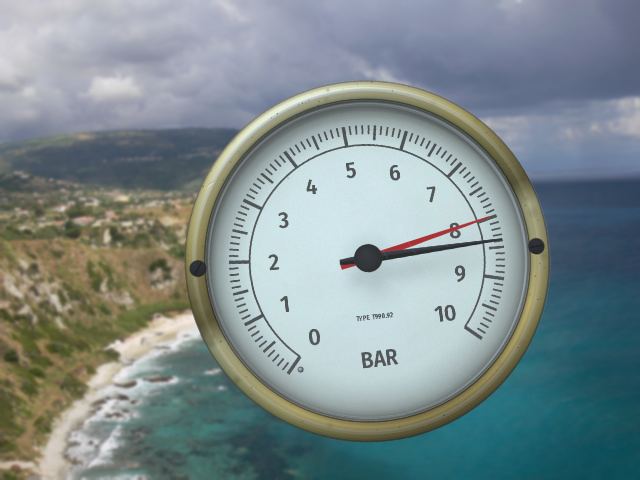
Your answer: **8.4** bar
